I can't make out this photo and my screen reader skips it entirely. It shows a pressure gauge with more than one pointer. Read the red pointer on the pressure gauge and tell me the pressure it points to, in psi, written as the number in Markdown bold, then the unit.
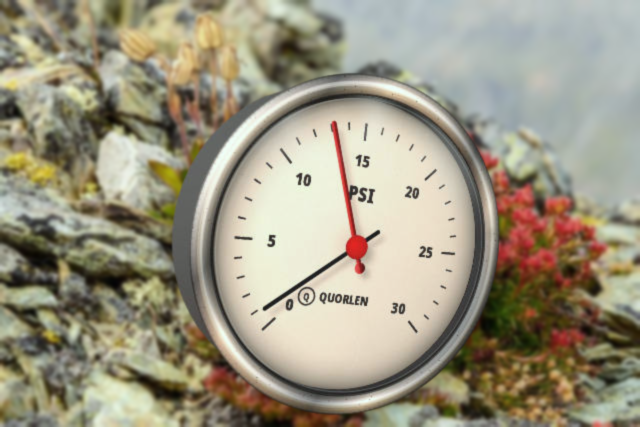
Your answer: **13** psi
